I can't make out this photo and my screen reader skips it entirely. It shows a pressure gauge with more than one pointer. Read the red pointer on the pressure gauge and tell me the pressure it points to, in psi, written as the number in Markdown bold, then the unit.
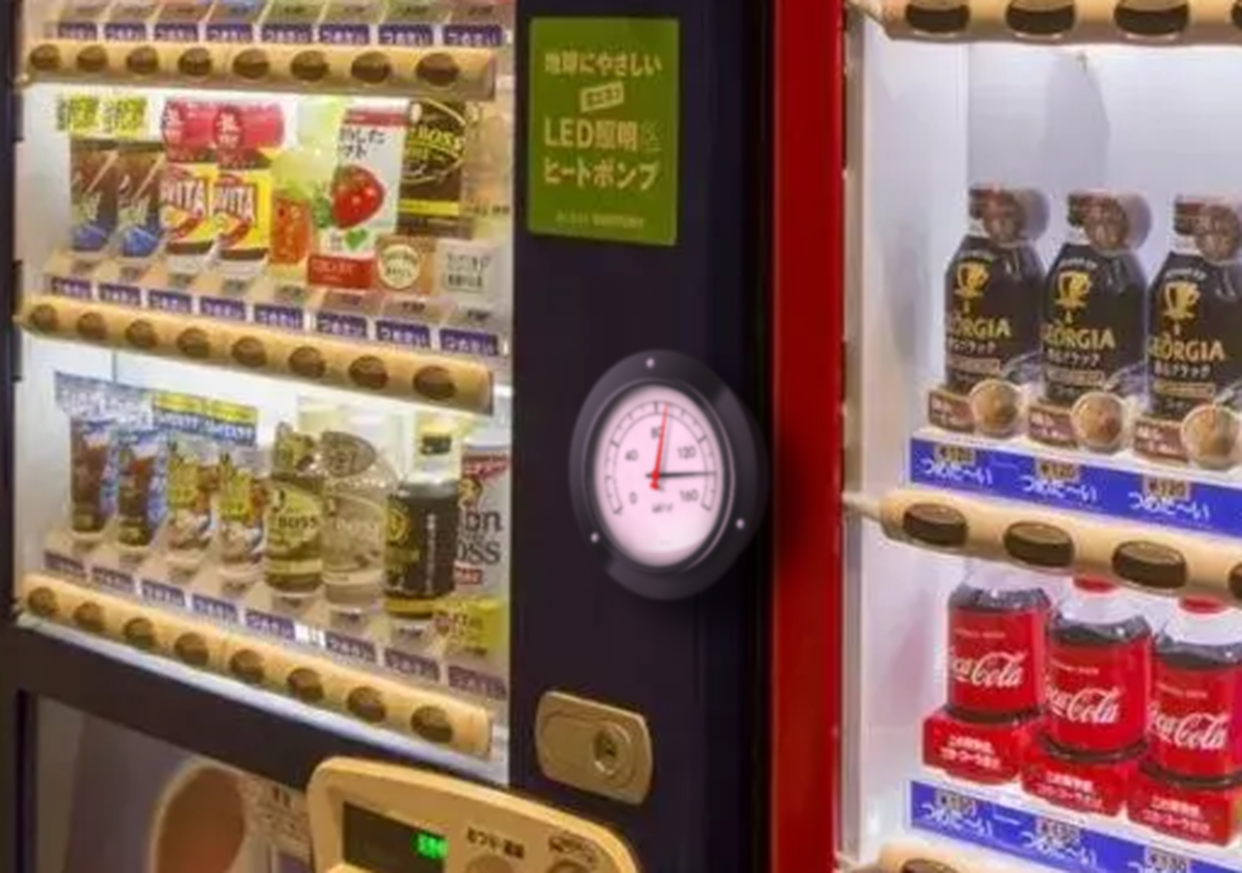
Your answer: **90** psi
